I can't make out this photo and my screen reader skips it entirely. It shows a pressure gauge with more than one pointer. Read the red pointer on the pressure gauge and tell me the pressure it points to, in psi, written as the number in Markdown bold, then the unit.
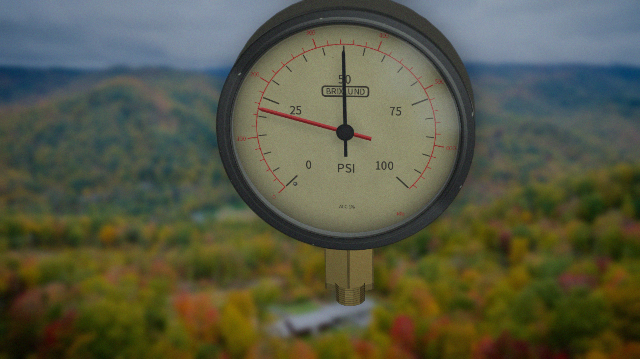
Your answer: **22.5** psi
